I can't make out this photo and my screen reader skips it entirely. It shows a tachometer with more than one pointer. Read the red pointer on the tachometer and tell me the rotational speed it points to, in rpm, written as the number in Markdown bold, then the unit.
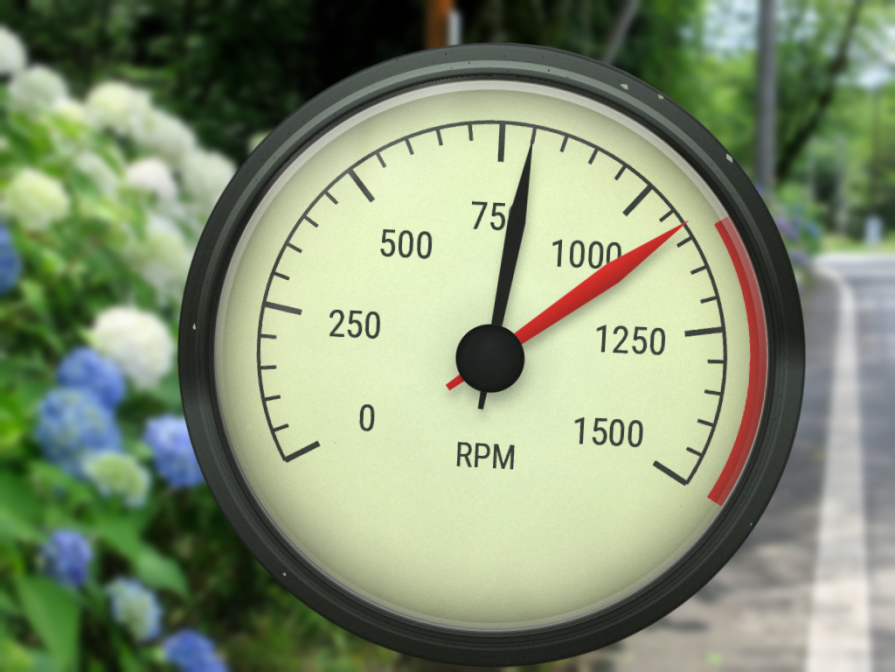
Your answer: **1075** rpm
